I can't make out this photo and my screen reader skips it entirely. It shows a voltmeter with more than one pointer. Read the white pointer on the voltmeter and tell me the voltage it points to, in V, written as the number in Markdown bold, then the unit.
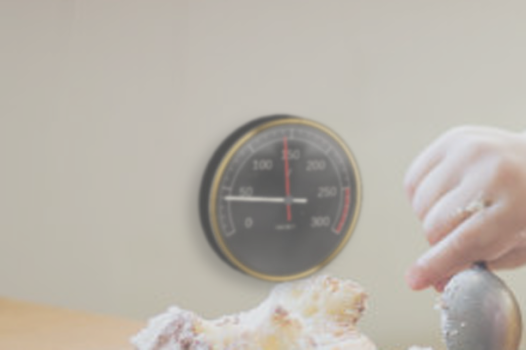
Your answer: **40** V
